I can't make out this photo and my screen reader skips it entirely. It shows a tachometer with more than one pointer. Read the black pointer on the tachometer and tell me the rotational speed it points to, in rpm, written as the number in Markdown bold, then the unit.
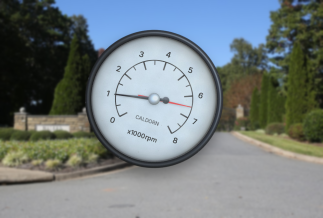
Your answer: **1000** rpm
